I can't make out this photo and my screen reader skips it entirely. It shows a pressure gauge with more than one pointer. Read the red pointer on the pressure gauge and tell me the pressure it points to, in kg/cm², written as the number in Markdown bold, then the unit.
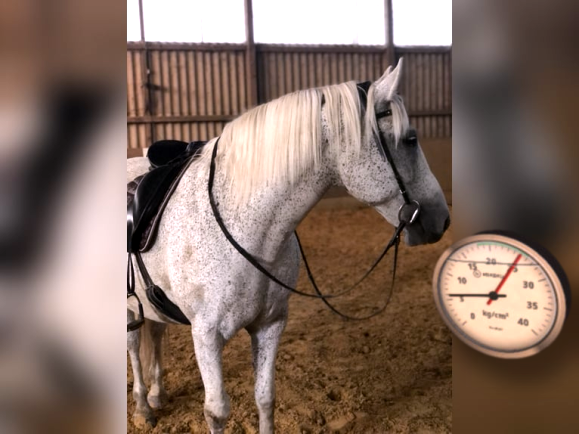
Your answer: **25** kg/cm²
